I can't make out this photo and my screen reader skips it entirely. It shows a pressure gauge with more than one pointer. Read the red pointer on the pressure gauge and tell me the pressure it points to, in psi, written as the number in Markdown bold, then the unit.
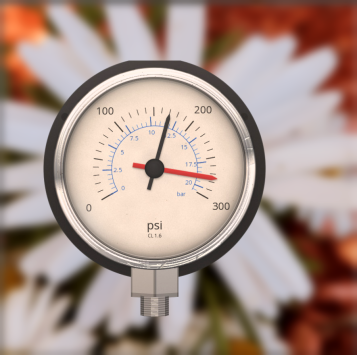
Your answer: **275** psi
